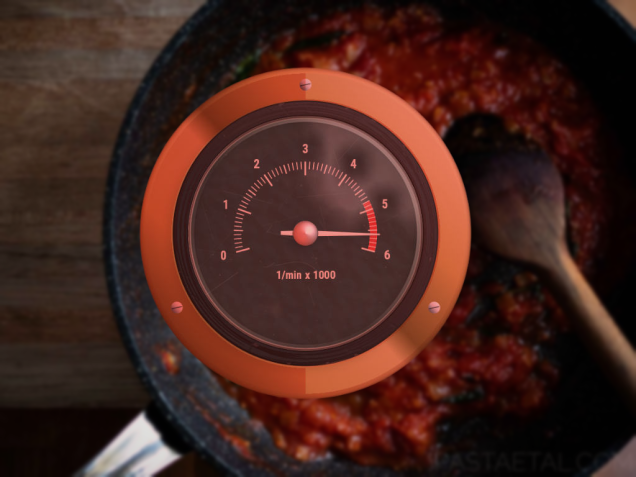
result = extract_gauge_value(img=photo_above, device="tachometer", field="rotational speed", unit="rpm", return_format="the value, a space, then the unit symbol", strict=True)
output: 5600 rpm
